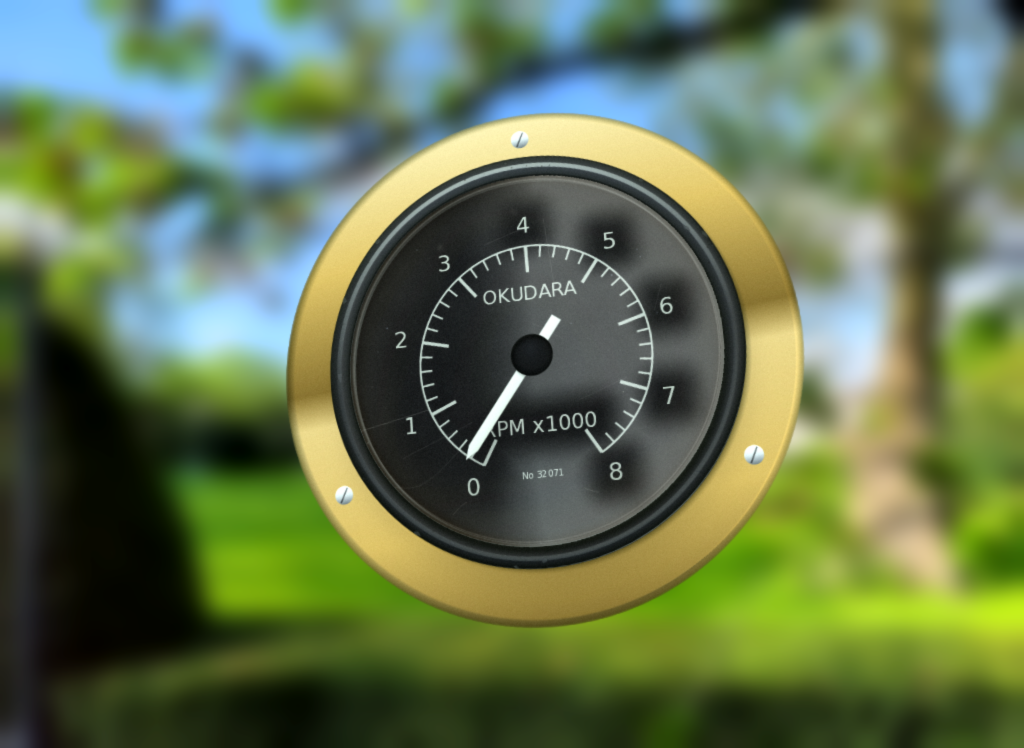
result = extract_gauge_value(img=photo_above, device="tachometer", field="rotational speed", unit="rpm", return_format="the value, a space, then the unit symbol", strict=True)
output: 200 rpm
